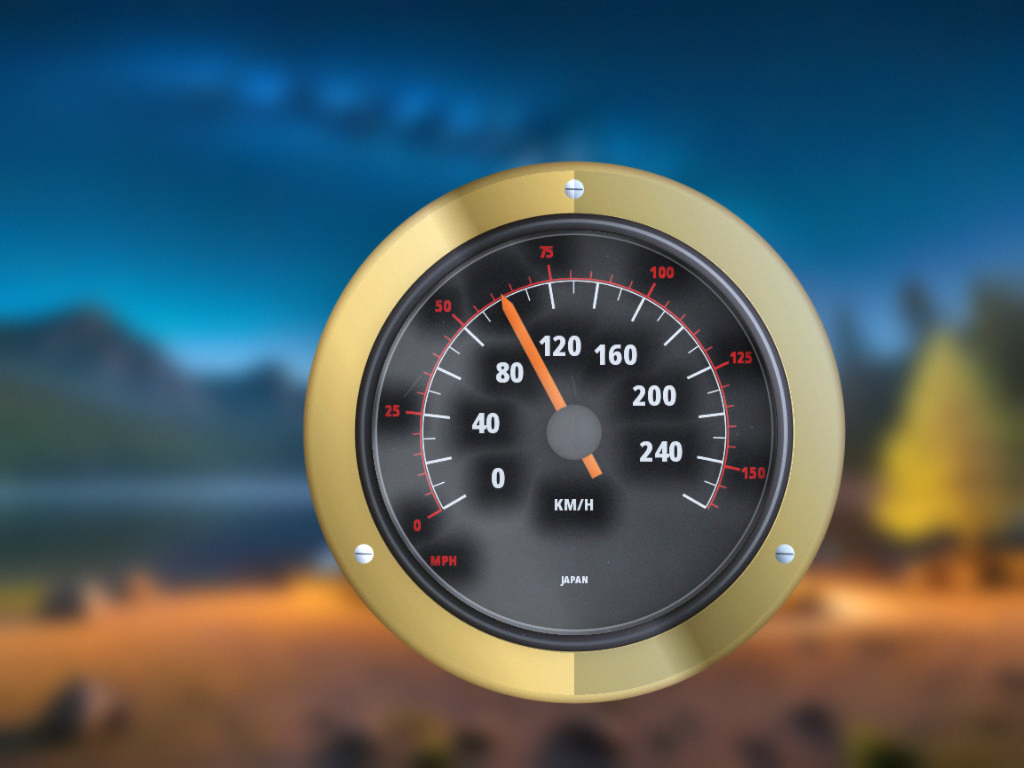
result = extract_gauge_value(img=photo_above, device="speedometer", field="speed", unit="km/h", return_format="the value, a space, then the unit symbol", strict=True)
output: 100 km/h
